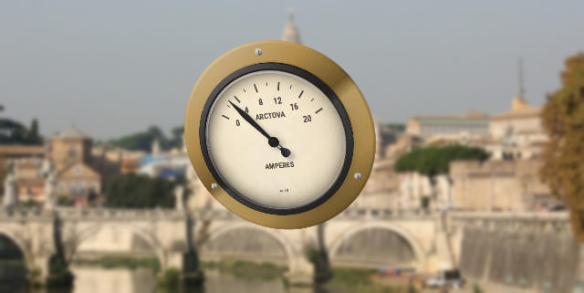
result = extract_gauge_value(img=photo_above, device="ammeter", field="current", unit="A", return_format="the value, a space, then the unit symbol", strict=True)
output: 3 A
